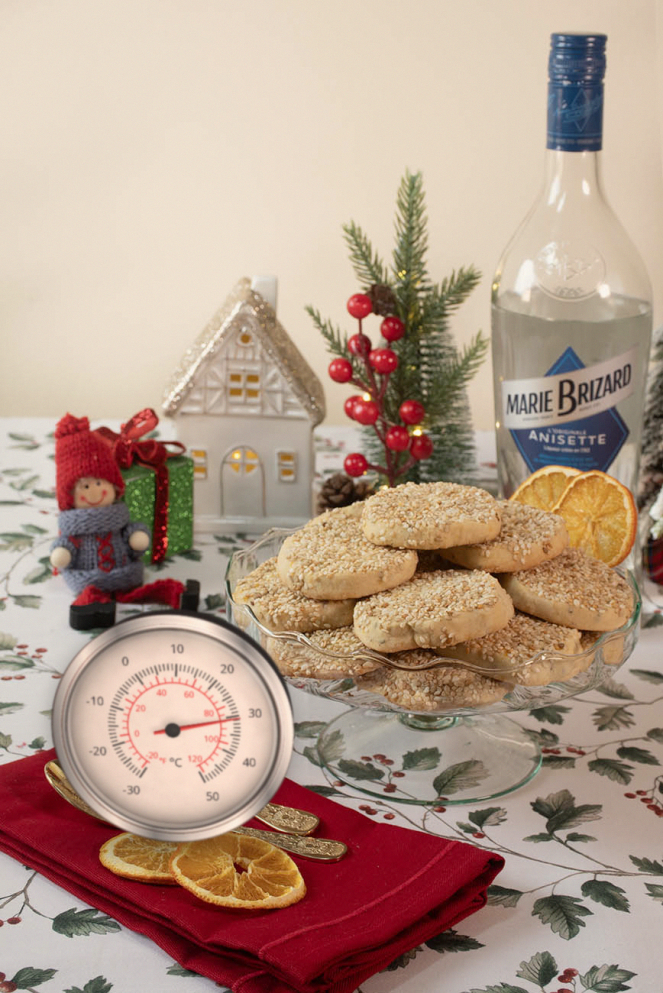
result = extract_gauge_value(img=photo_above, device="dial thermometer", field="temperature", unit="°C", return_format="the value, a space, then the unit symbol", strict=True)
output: 30 °C
